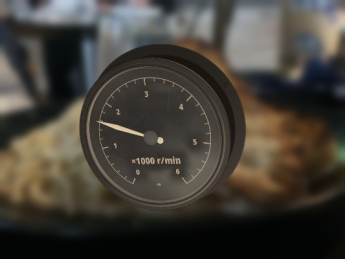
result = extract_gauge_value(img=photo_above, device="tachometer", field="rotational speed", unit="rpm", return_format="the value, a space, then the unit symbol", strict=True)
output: 1600 rpm
